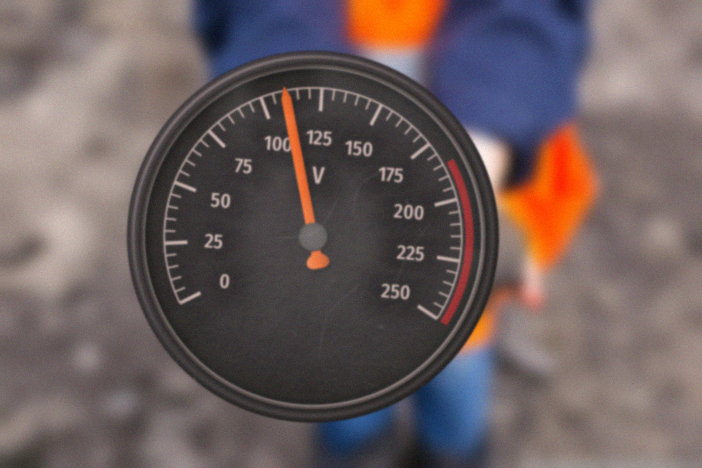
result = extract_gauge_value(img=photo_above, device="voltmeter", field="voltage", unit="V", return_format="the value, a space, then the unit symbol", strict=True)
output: 110 V
